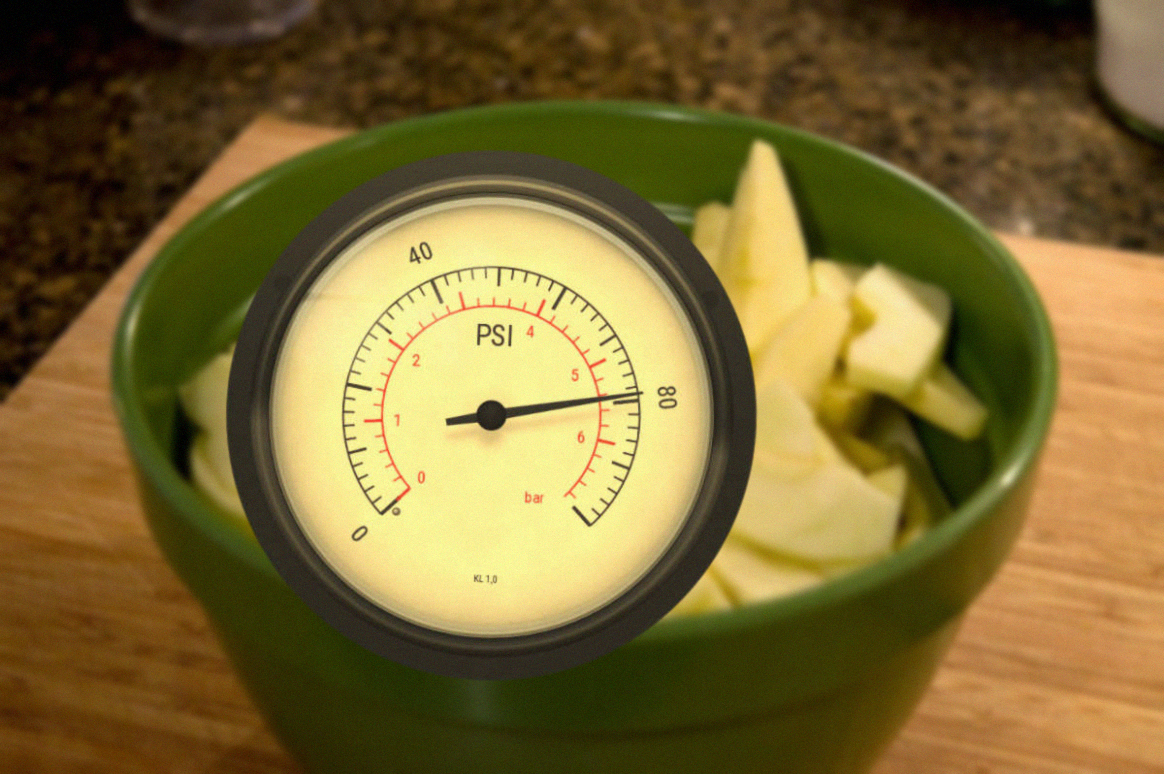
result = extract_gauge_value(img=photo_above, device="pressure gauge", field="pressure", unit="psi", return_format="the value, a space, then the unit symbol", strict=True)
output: 79 psi
